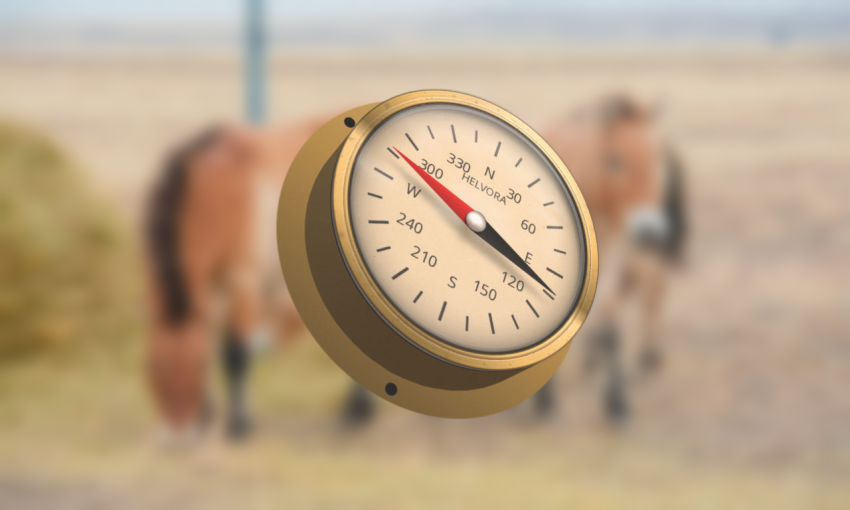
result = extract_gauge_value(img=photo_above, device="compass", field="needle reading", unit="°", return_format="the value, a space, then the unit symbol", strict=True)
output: 285 °
